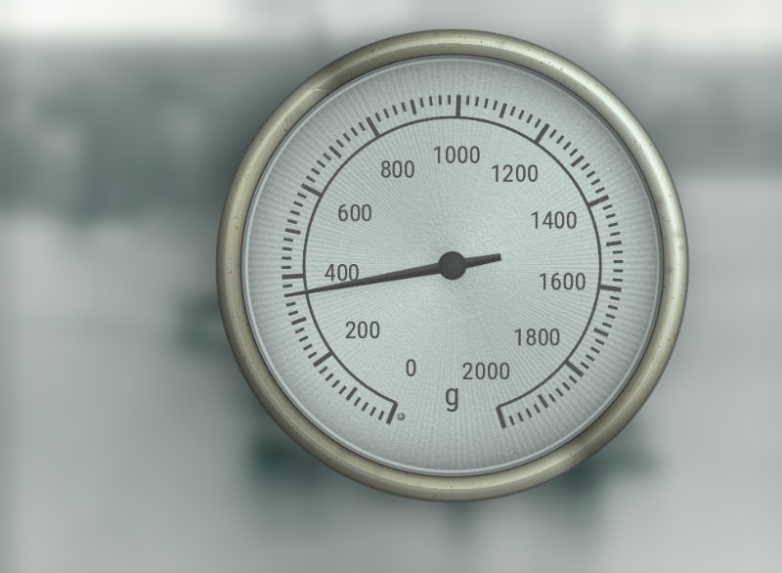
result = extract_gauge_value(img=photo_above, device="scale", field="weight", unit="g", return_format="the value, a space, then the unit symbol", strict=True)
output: 360 g
